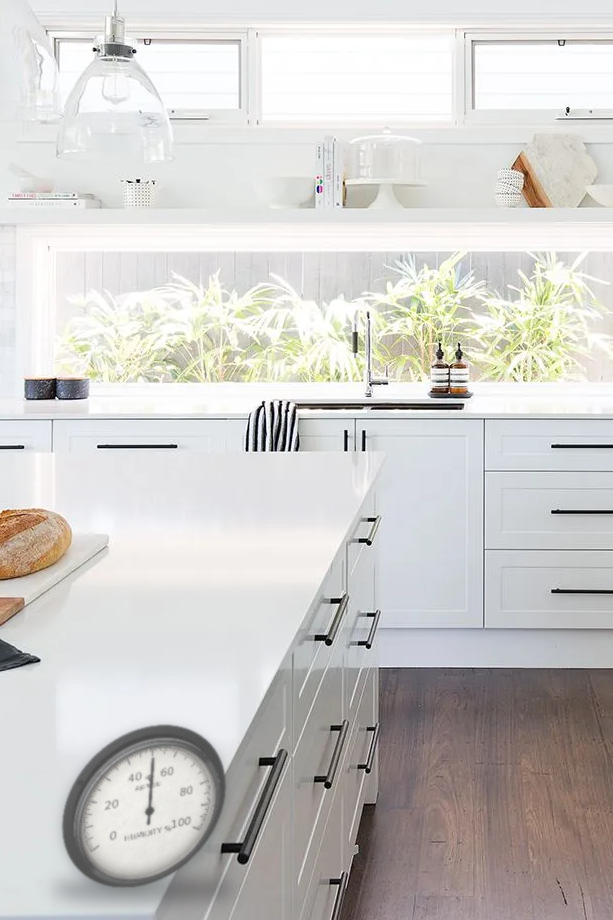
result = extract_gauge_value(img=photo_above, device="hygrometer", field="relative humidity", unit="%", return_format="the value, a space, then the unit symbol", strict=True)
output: 50 %
